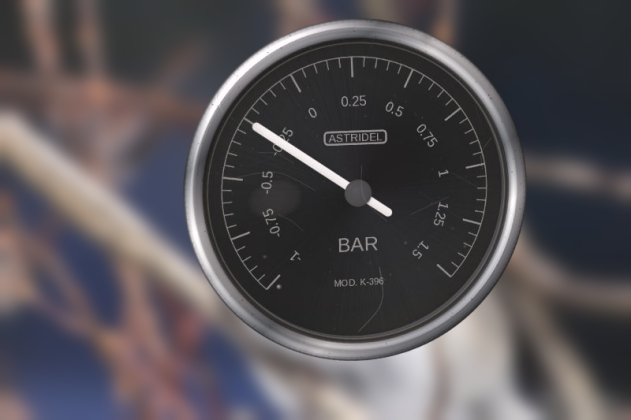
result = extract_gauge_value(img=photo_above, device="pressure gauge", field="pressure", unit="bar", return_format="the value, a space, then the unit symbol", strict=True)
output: -0.25 bar
